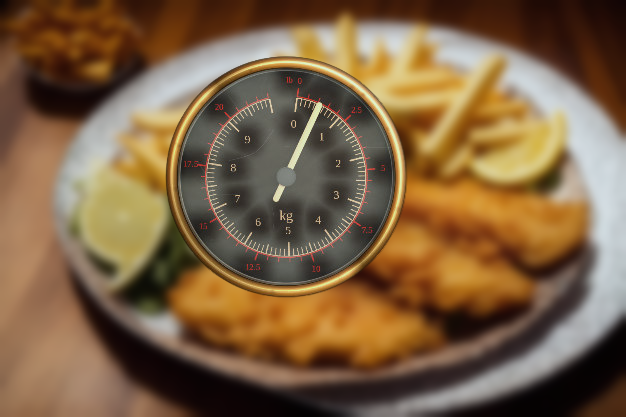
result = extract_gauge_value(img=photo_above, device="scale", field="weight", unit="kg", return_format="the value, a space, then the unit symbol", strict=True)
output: 0.5 kg
